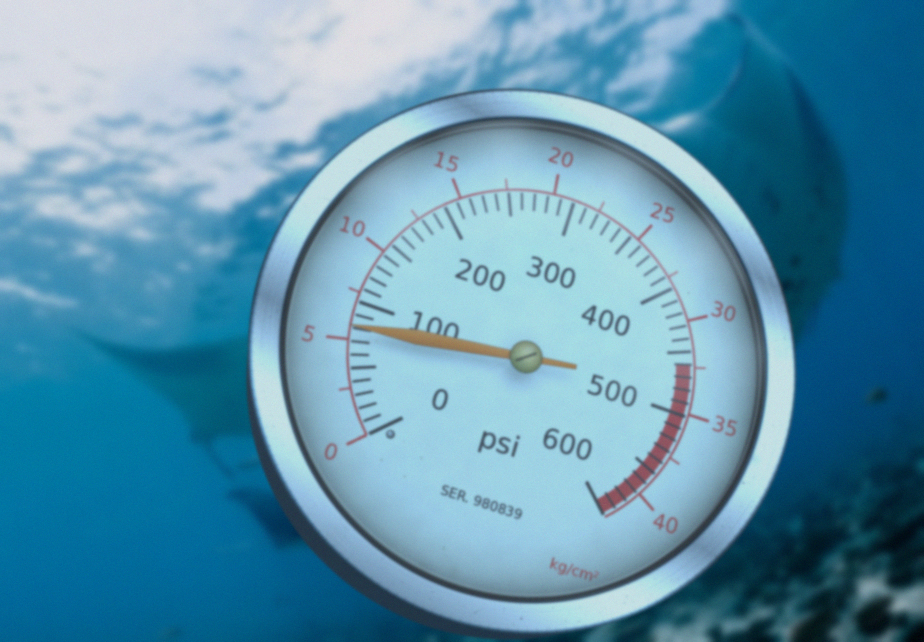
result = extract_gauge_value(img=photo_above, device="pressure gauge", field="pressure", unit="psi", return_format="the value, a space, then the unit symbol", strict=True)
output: 80 psi
